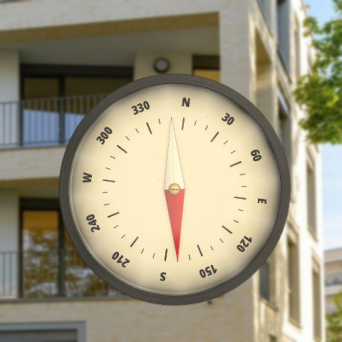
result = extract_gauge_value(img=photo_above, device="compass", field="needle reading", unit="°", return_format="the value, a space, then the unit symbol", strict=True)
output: 170 °
